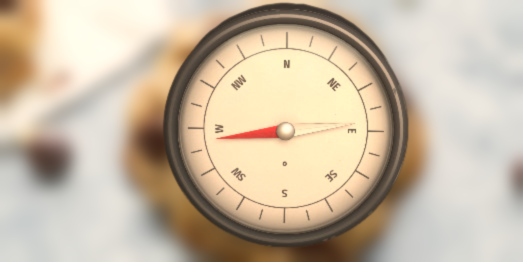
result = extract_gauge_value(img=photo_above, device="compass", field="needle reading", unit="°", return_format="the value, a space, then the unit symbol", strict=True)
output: 262.5 °
